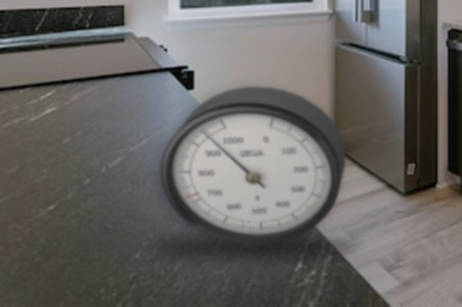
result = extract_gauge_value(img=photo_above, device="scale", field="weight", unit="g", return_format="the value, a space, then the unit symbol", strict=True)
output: 950 g
